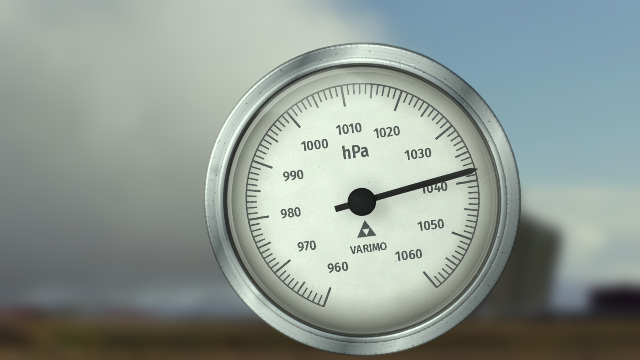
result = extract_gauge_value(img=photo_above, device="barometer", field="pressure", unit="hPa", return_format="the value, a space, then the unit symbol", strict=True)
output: 1038 hPa
